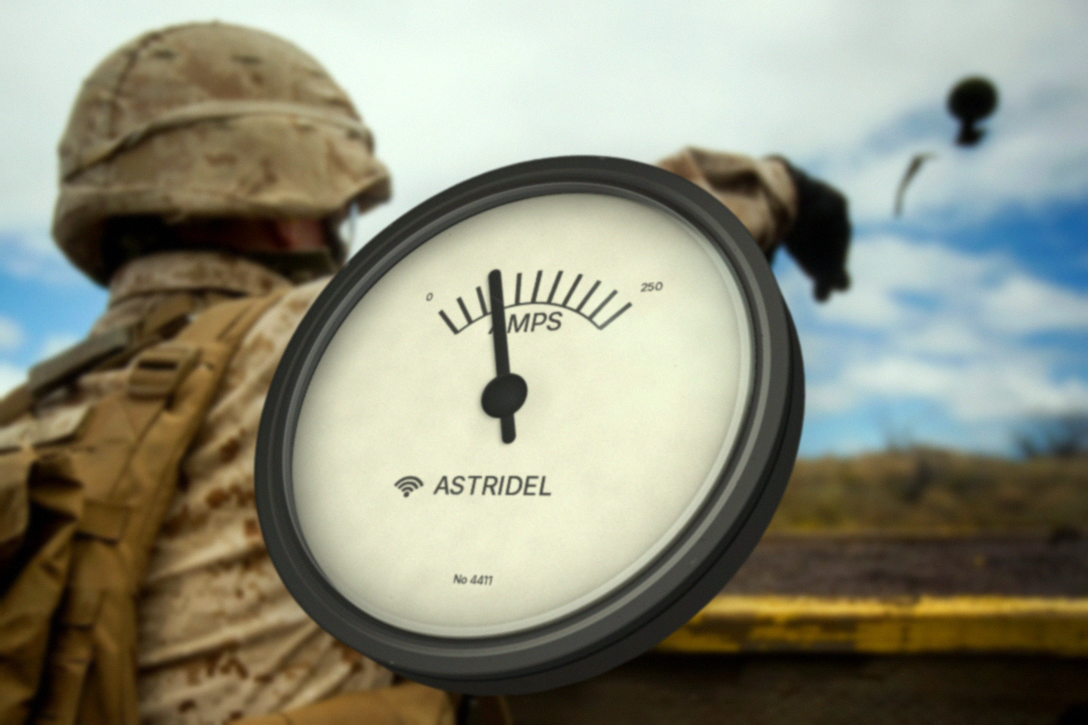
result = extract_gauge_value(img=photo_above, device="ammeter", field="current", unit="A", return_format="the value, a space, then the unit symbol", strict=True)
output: 75 A
